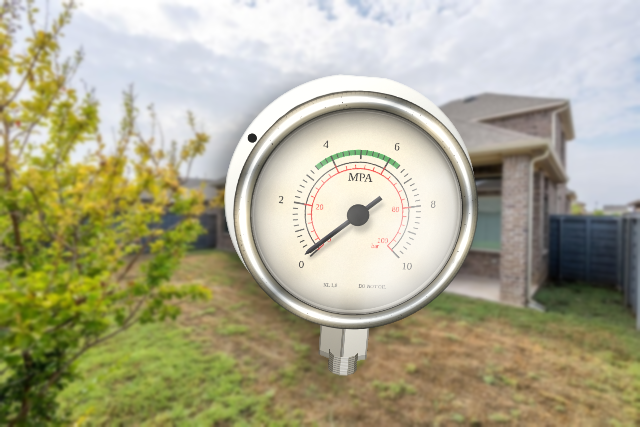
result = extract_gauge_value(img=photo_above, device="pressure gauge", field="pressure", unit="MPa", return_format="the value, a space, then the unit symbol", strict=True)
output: 0.2 MPa
